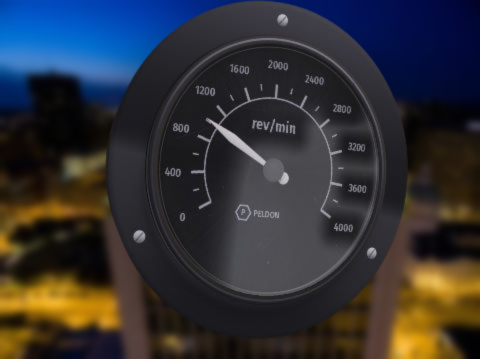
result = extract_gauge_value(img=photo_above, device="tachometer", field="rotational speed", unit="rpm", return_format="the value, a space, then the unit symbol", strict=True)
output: 1000 rpm
